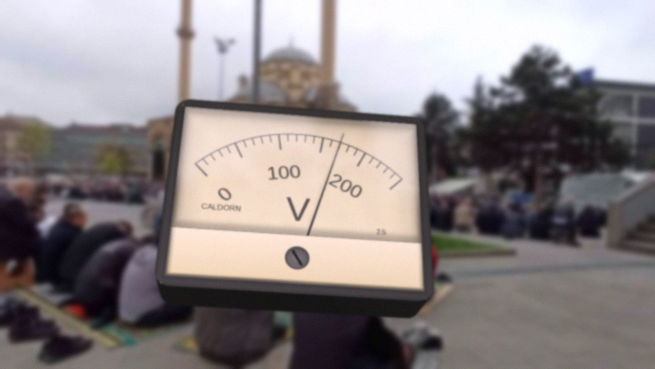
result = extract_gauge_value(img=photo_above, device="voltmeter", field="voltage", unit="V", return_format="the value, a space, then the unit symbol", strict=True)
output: 170 V
